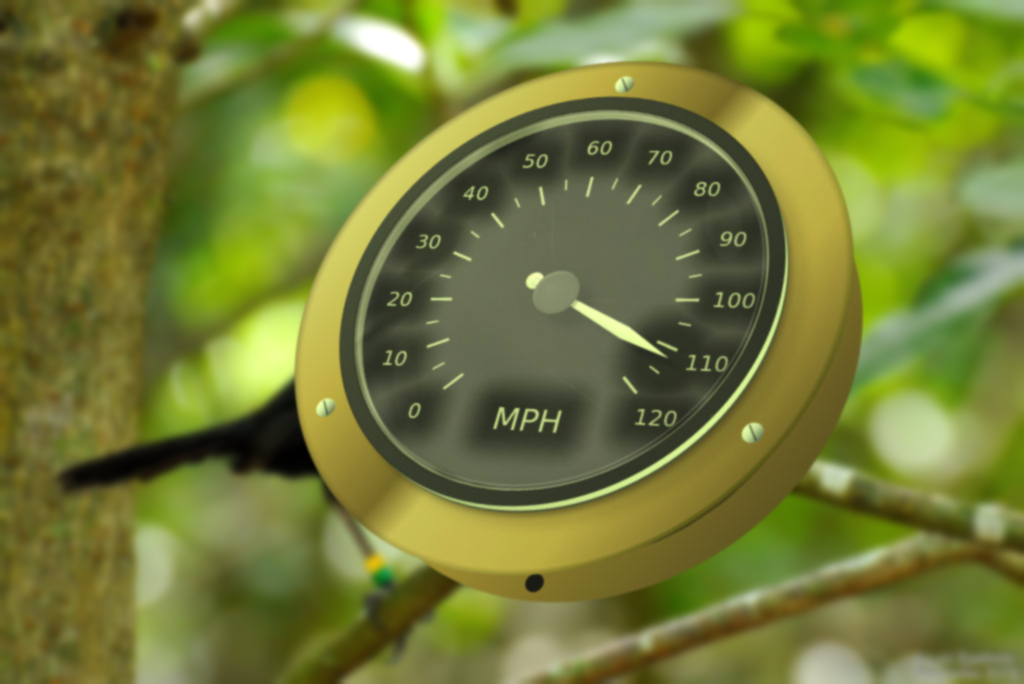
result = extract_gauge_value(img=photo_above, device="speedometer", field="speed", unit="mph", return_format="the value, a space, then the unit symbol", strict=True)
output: 112.5 mph
